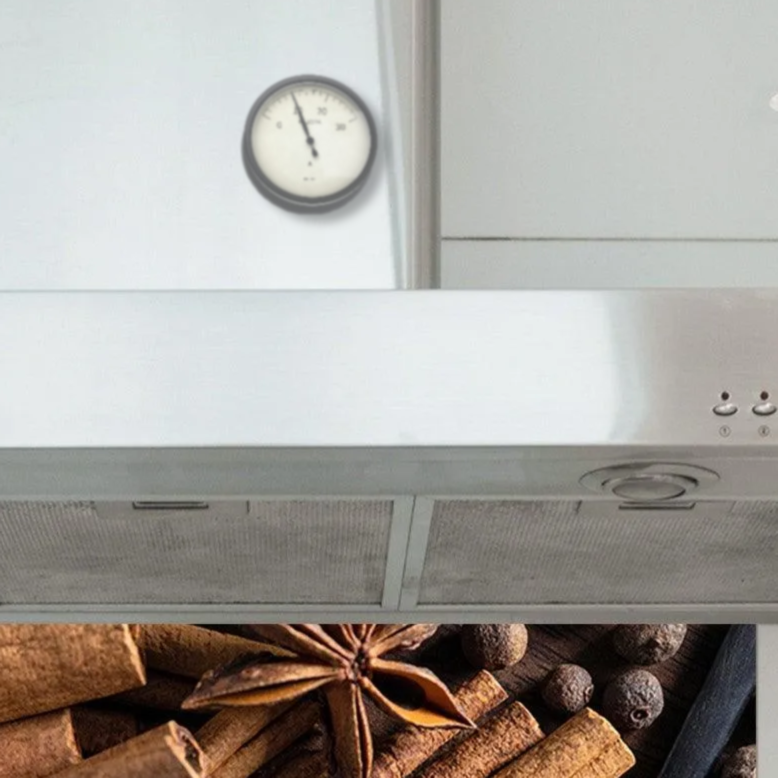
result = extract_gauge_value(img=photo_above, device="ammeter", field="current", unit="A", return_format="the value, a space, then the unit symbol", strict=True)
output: 10 A
